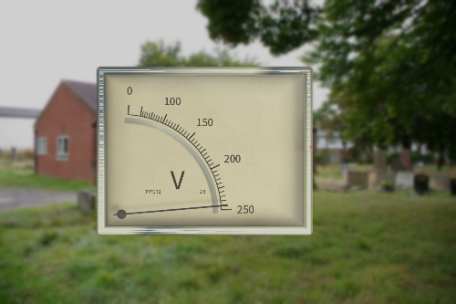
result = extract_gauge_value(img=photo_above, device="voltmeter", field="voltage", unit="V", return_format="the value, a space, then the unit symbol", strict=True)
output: 245 V
